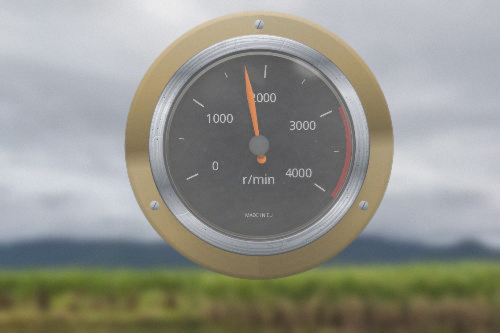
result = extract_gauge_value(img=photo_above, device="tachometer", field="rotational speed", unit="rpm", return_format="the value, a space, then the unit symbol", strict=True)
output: 1750 rpm
